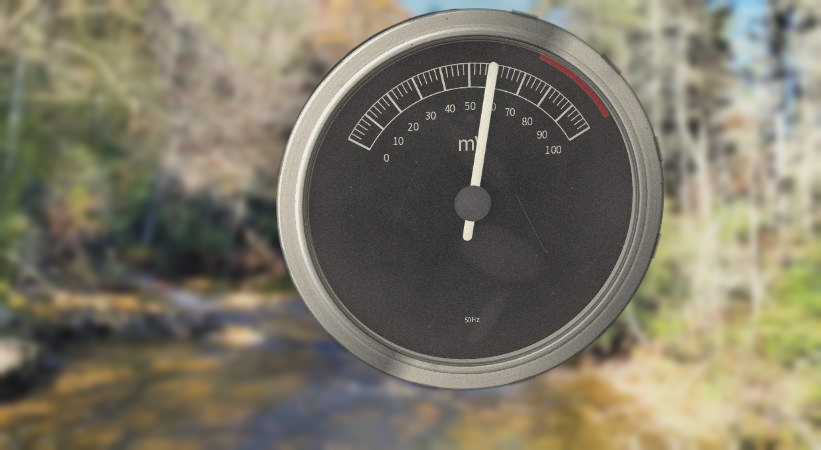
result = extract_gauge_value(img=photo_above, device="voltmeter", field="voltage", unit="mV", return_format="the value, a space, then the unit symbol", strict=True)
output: 58 mV
